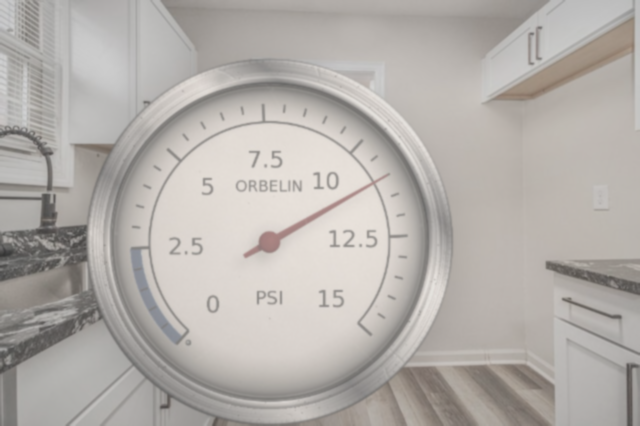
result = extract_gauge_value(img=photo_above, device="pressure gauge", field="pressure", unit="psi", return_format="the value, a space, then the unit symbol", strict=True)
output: 11 psi
